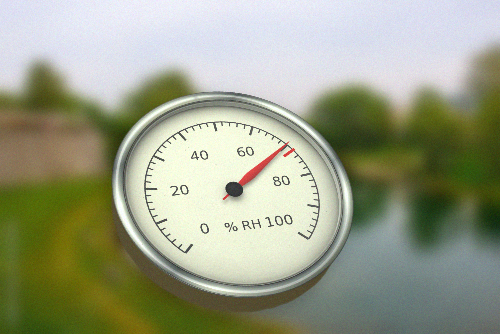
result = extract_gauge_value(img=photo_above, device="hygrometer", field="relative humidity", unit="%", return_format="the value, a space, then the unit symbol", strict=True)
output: 70 %
